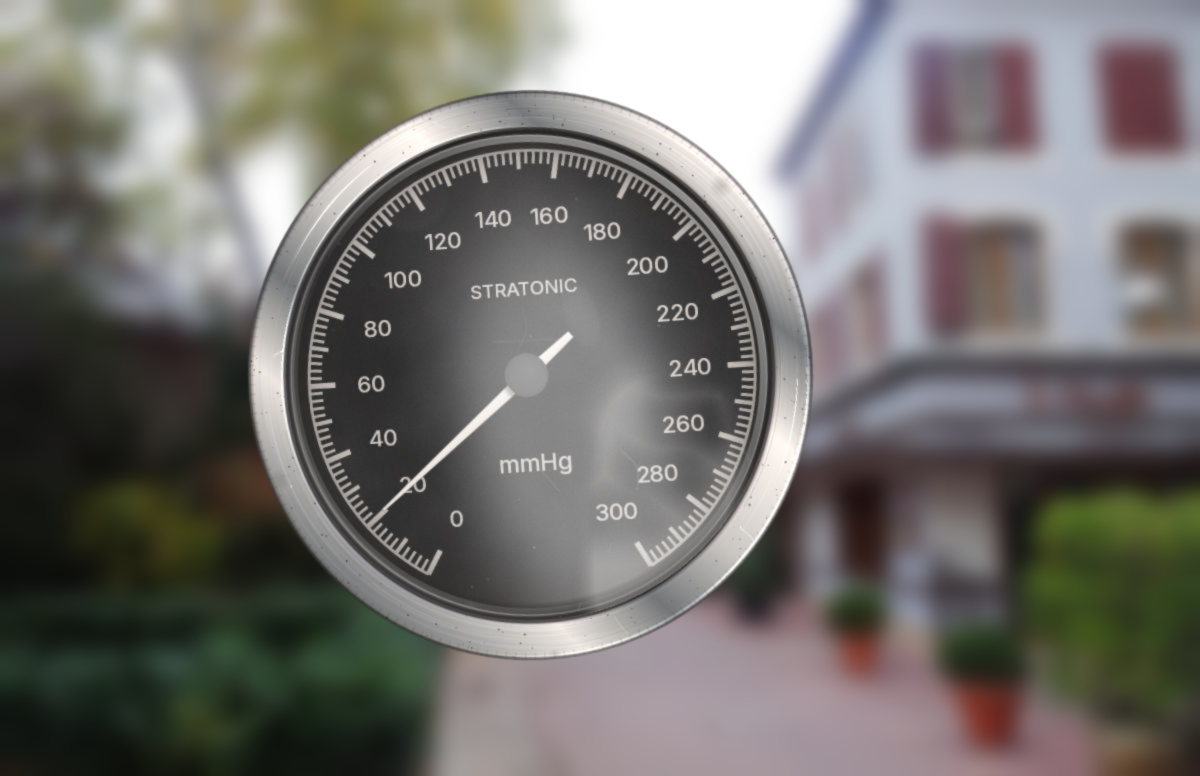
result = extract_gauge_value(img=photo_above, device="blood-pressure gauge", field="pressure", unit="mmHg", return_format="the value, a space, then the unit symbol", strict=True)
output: 20 mmHg
